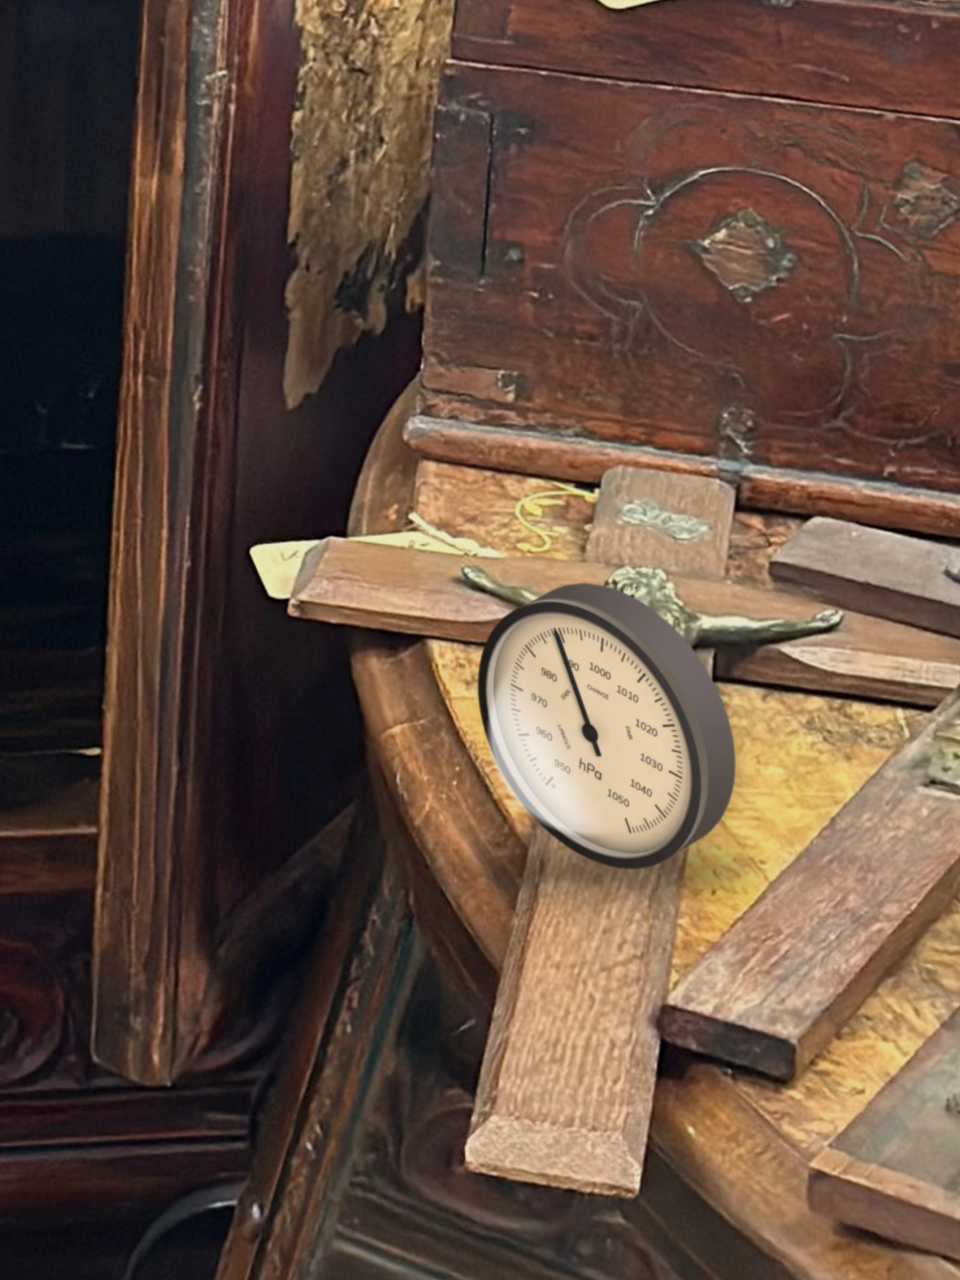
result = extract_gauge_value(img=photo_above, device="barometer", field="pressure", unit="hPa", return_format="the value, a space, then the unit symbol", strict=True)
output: 990 hPa
